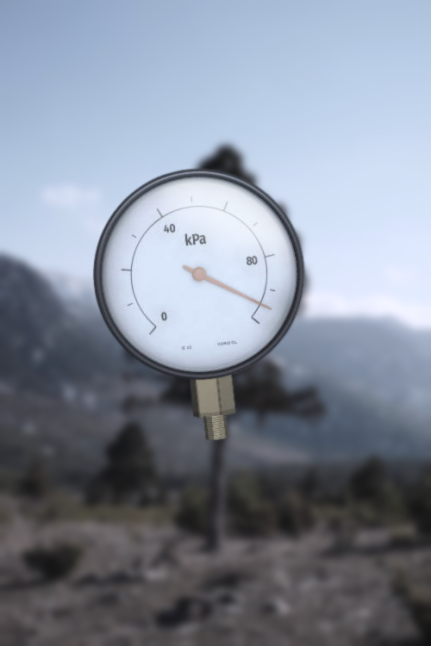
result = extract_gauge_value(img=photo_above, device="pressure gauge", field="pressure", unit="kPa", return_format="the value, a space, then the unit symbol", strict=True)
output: 95 kPa
